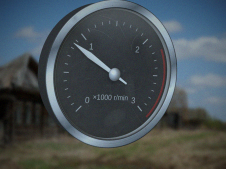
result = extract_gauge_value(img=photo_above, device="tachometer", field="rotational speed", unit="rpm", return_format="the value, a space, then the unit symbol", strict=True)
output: 850 rpm
